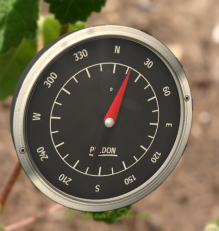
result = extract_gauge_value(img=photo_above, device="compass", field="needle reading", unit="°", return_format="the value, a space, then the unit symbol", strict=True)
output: 15 °
